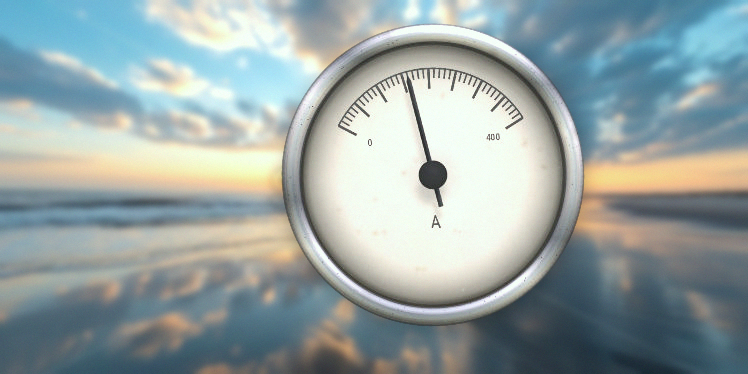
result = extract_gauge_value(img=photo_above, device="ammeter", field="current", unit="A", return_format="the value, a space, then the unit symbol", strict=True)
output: 160 A
